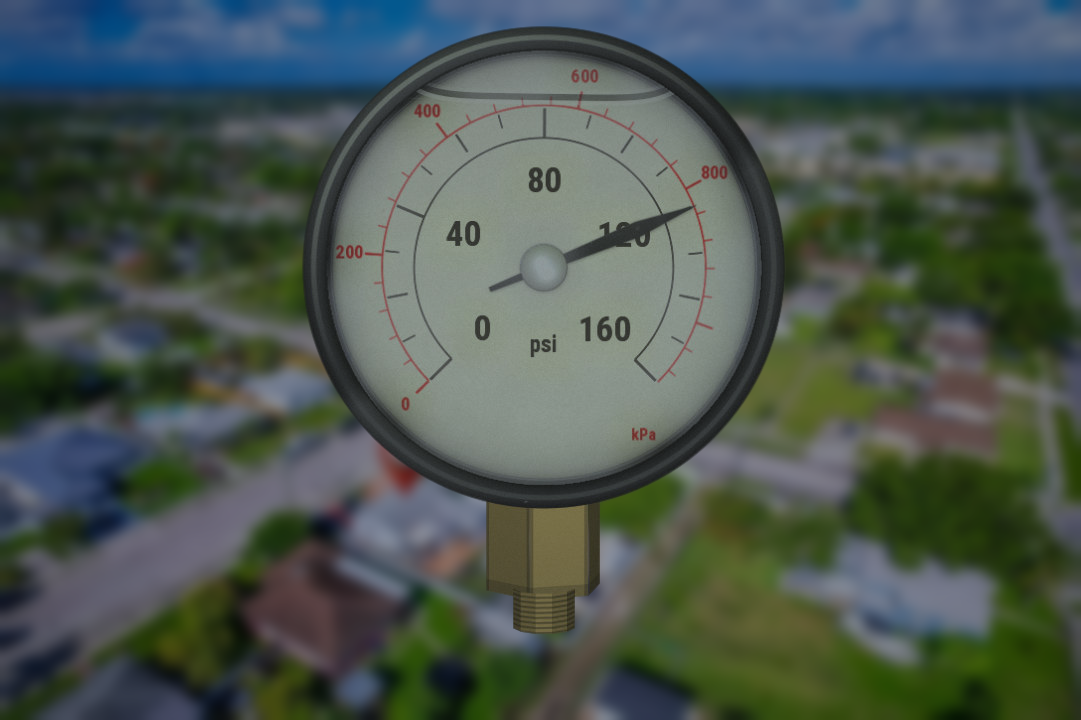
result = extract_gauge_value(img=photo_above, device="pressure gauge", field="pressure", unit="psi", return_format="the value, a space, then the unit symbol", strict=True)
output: 120 psi
